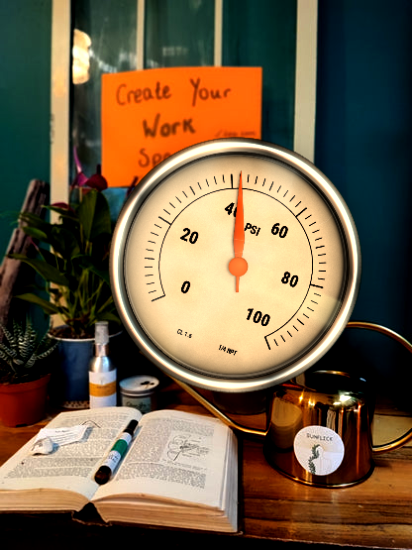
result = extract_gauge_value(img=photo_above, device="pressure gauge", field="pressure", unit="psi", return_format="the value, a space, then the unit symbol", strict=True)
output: 42 psi
